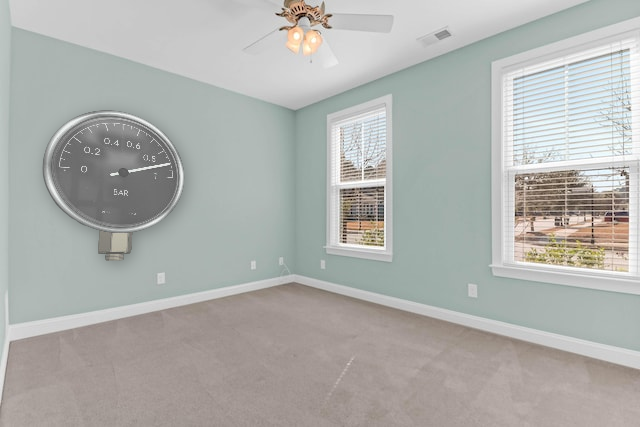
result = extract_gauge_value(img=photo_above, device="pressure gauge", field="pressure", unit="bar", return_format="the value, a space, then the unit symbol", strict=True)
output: 0.9 bar
